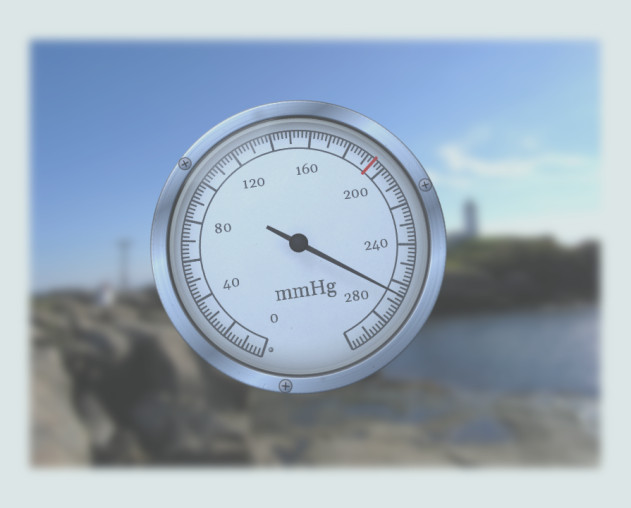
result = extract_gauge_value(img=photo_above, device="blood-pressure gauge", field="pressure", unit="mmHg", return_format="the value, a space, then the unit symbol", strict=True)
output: 266 mmHg
